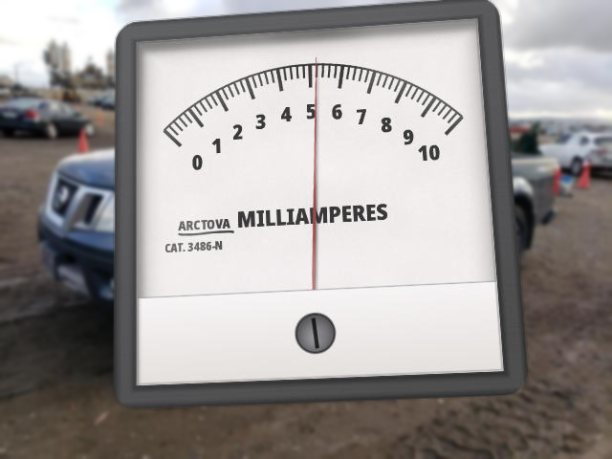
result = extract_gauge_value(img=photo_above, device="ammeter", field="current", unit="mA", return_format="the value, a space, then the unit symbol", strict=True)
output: 5.2 mA
